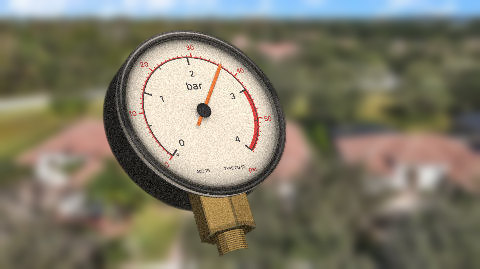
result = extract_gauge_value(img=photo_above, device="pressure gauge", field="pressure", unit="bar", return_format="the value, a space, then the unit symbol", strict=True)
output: 2.5 bar
